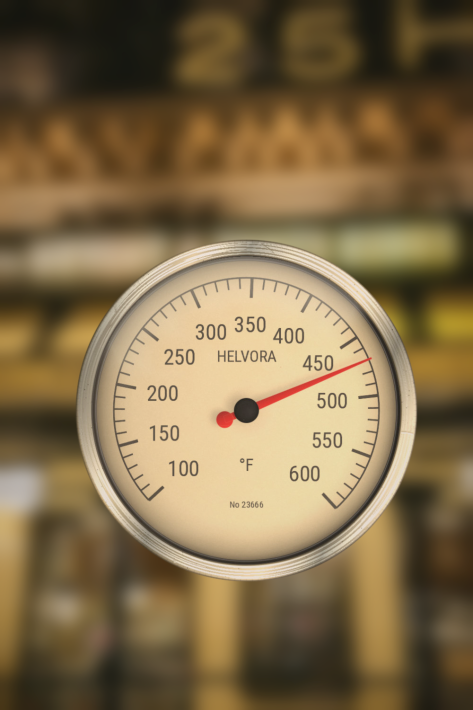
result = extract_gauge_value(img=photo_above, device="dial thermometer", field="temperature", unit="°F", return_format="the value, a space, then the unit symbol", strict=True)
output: 470 °F
